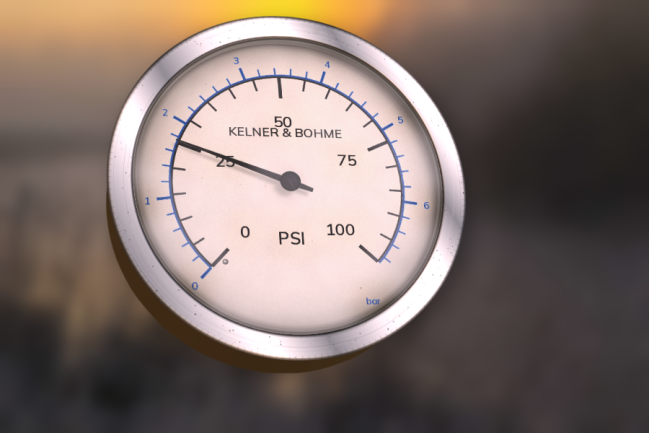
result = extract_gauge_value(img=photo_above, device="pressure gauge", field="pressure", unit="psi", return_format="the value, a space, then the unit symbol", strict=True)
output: 25 psi
